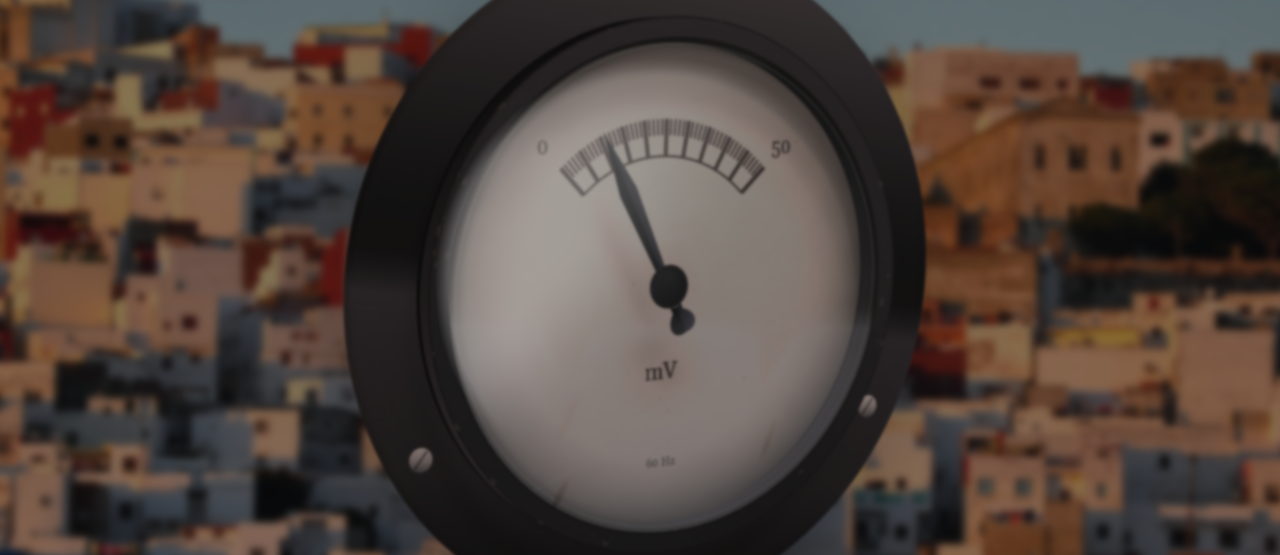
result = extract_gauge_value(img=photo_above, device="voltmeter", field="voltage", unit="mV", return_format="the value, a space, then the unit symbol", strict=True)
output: 10 mV
